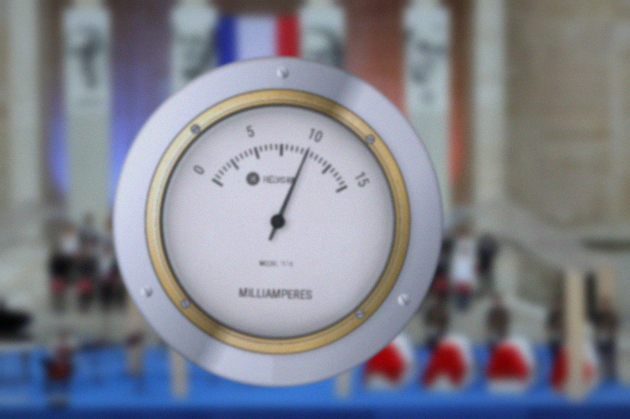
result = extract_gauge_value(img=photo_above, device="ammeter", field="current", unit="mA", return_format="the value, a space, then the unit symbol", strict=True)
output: 10 mA
